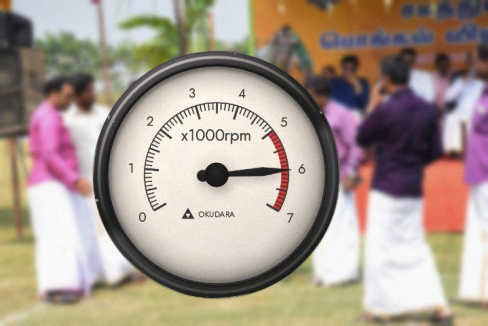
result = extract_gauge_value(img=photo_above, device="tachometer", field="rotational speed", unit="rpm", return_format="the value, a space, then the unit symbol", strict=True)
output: 6000 rpm
